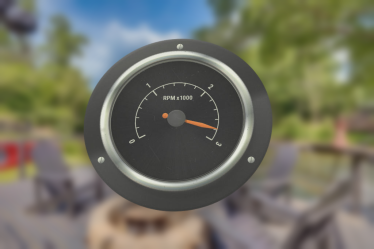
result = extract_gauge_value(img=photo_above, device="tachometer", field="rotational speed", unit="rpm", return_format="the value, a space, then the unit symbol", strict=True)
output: 2800 rpm
